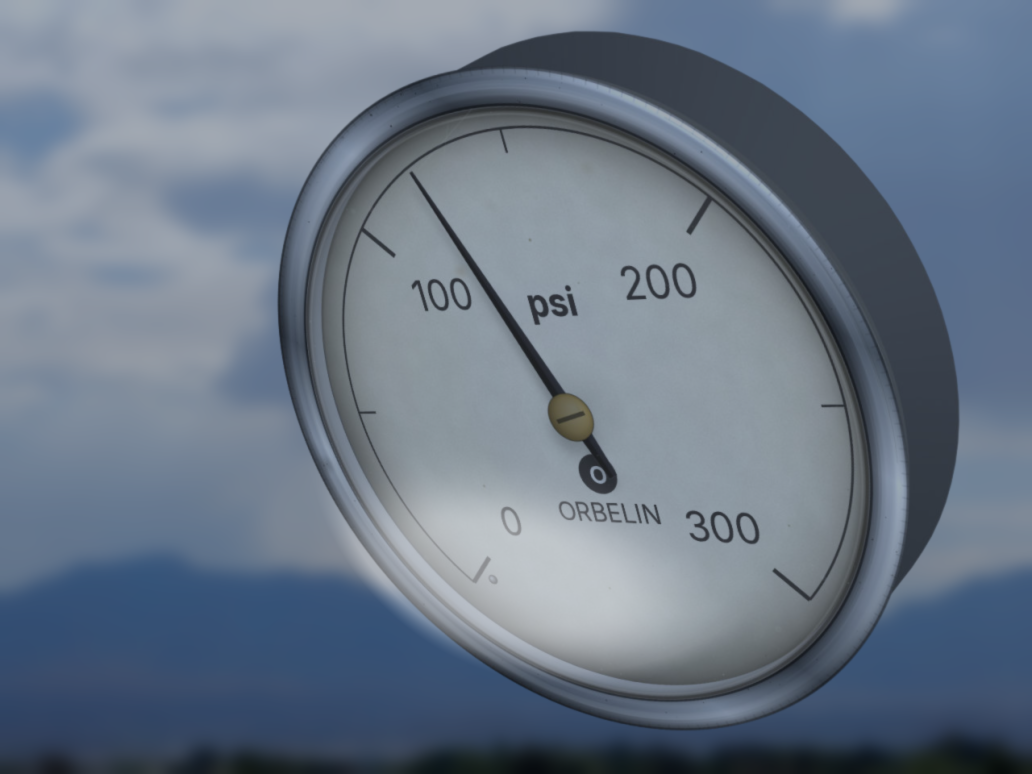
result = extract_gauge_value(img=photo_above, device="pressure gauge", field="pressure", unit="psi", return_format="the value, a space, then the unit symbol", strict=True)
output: 125 psi
